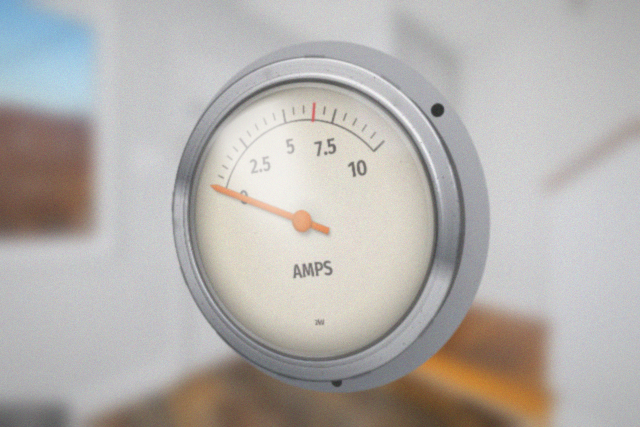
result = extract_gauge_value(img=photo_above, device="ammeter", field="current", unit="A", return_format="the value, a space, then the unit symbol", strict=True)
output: 0 A
